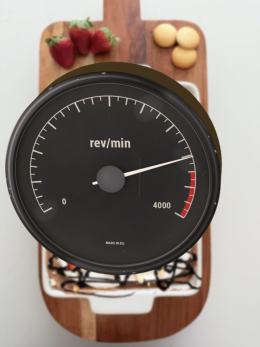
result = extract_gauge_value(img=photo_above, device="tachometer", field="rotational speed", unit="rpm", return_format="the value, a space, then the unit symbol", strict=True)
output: 3200 rpm
